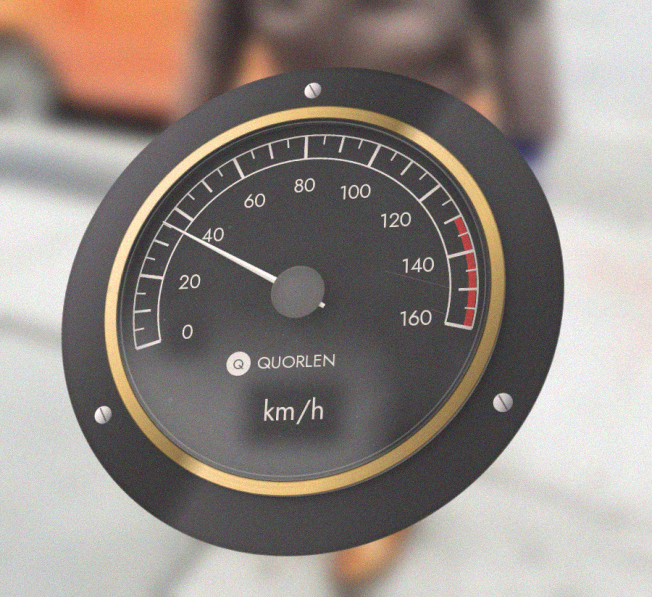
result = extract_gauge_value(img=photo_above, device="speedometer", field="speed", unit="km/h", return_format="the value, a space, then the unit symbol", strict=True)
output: 35 km/h
